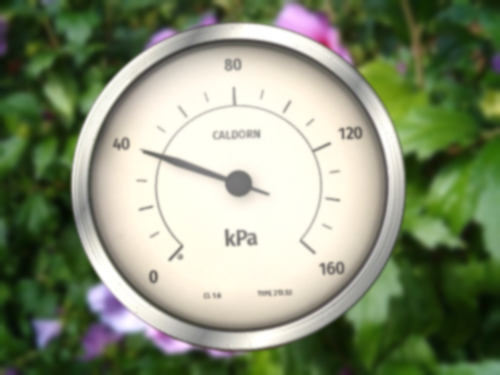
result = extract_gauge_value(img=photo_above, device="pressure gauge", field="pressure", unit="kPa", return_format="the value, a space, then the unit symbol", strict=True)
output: 40 kPa
